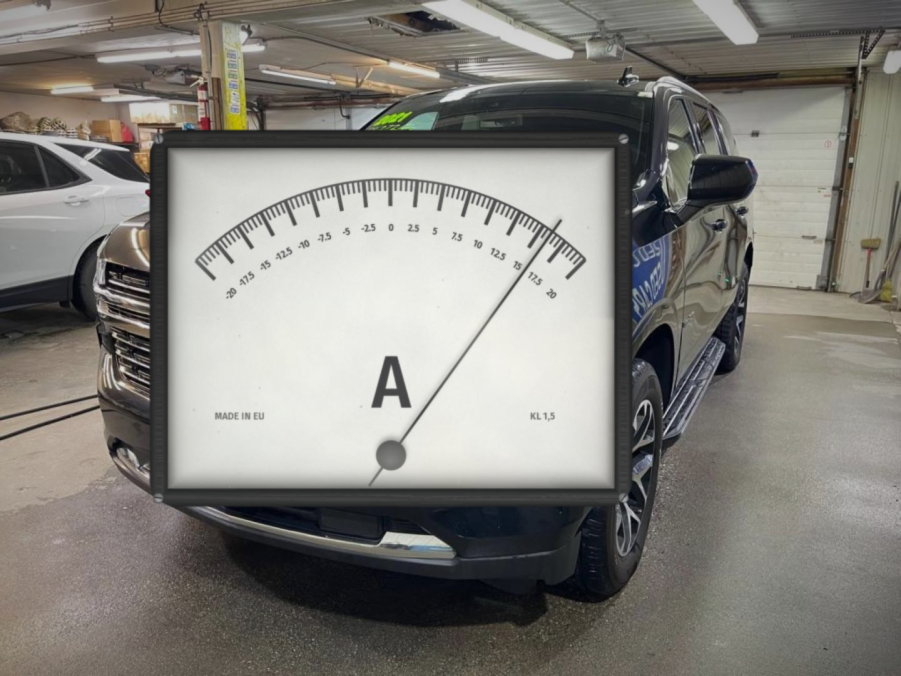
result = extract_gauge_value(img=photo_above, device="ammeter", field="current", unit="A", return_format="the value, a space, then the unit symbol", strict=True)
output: 16 A
